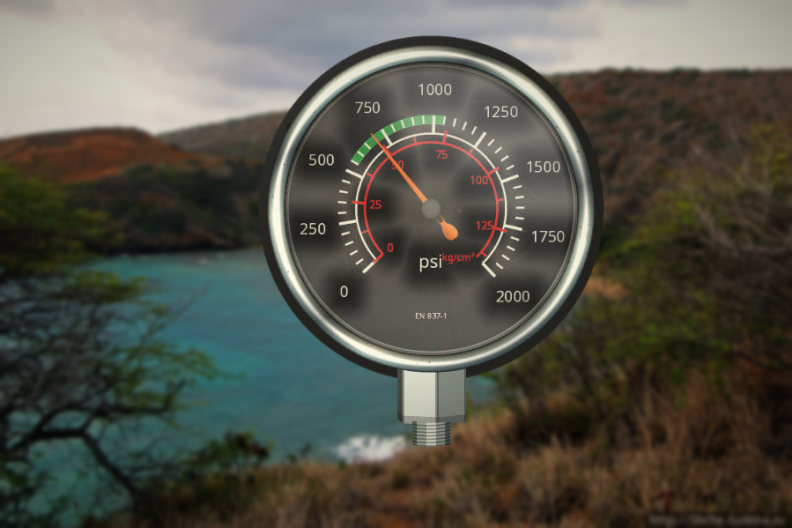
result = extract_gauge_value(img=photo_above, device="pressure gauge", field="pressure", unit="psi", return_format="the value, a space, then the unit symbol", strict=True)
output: 700 psi
